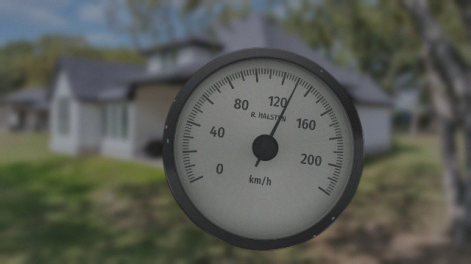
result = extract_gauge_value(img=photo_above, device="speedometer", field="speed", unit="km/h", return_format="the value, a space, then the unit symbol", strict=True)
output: 130 km/h
